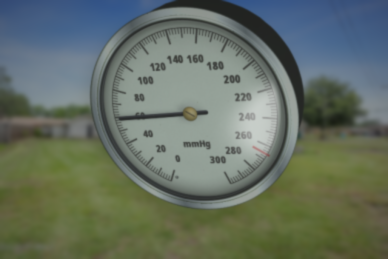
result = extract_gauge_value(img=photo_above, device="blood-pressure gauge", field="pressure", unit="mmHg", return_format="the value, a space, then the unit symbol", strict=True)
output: 60 mmHg
